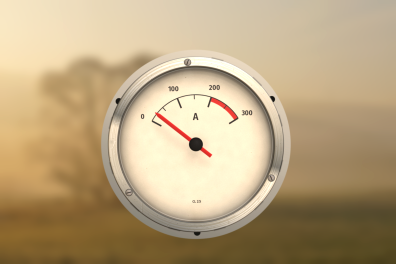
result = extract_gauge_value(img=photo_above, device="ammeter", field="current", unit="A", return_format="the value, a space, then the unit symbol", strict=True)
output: 25 A
